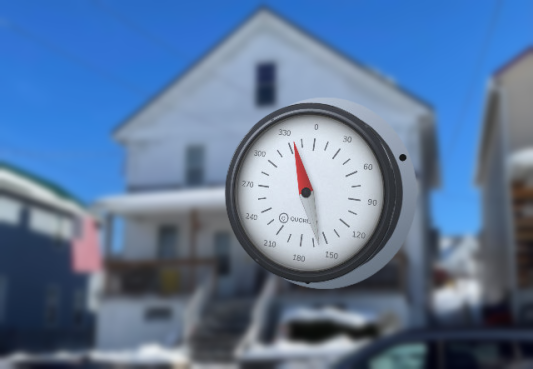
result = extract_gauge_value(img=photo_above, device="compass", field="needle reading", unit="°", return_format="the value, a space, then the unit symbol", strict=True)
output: 337.5 °
